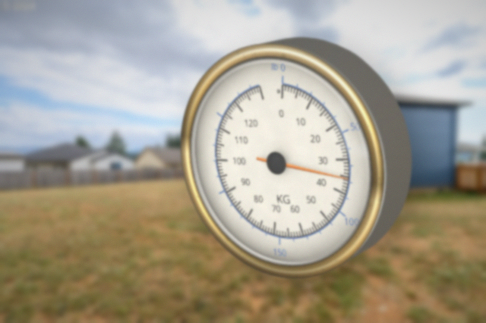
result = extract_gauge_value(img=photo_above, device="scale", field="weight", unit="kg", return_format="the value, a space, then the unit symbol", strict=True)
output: 35 kg
